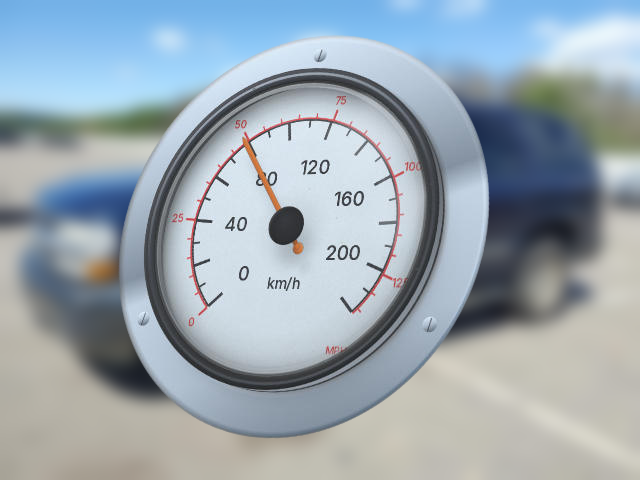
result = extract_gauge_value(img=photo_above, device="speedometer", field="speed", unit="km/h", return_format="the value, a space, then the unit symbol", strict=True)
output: 80 km/h
